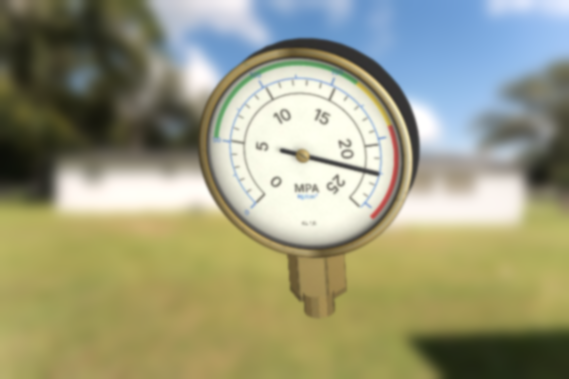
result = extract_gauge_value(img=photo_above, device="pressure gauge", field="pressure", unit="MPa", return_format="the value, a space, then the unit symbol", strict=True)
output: 22 MPa
